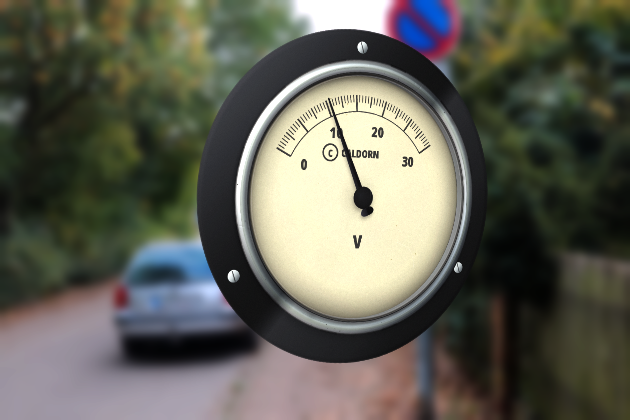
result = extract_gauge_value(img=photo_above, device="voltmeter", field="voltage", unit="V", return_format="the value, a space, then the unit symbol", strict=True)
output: 10 V
